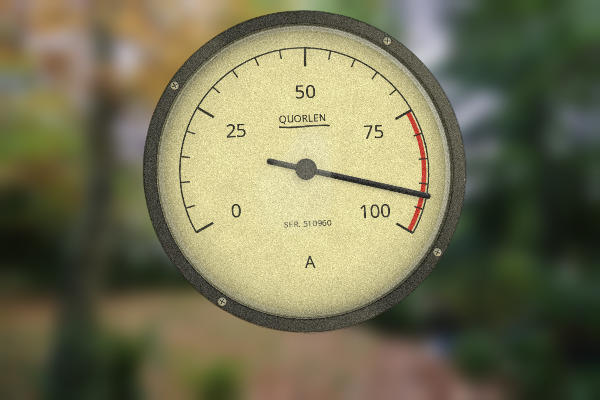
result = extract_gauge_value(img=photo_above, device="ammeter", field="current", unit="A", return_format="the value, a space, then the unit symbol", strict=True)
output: 92.5 A
